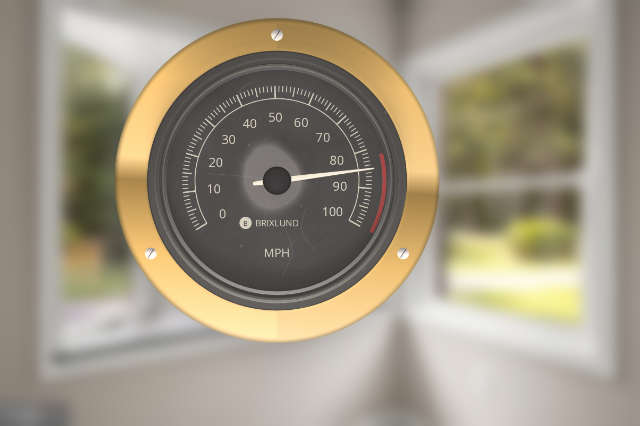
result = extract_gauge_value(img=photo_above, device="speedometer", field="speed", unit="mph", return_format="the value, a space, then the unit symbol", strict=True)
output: 85 mph
